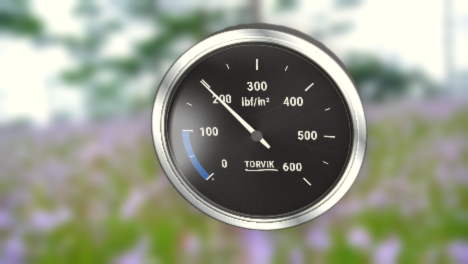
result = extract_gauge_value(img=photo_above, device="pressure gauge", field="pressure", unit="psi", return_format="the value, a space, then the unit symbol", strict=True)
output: 200 psi
